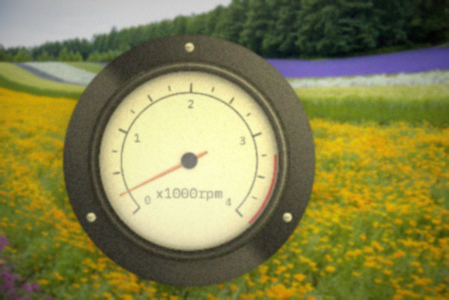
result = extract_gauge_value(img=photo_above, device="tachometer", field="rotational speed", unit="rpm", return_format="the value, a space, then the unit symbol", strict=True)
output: 250 rpm
